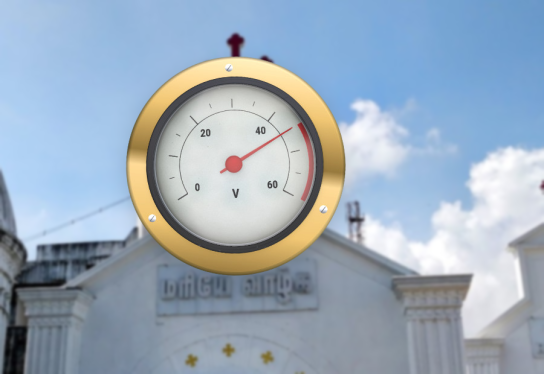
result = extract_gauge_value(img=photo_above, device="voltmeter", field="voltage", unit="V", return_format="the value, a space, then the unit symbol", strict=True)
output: 45 V
